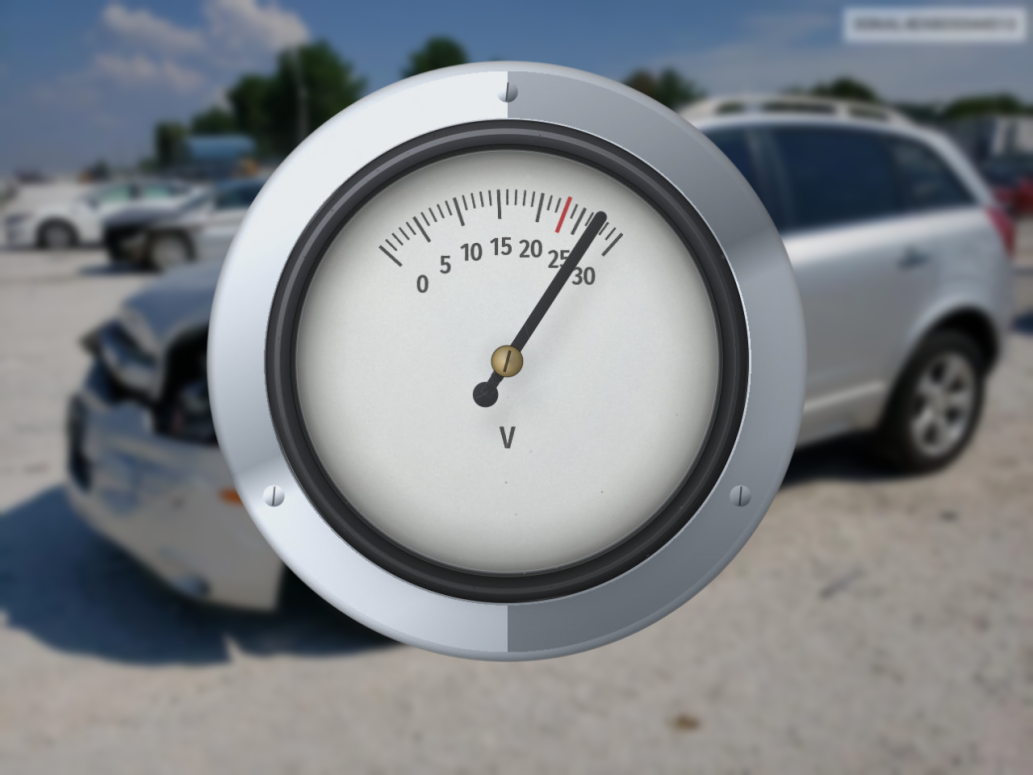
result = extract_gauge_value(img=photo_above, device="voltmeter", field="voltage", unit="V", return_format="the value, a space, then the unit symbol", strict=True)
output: 27 V
